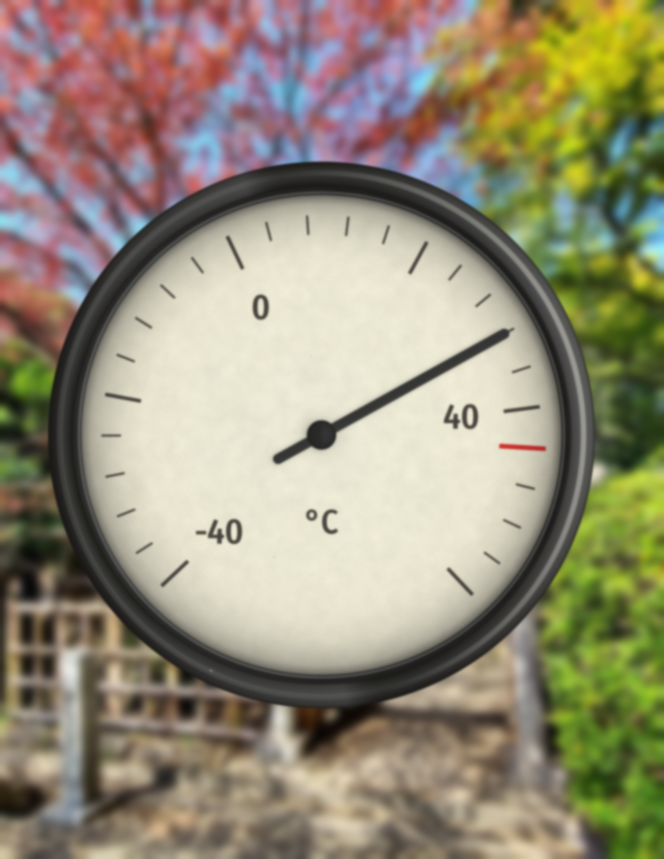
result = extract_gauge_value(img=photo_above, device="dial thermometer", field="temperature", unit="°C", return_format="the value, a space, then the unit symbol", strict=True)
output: 32 °C
